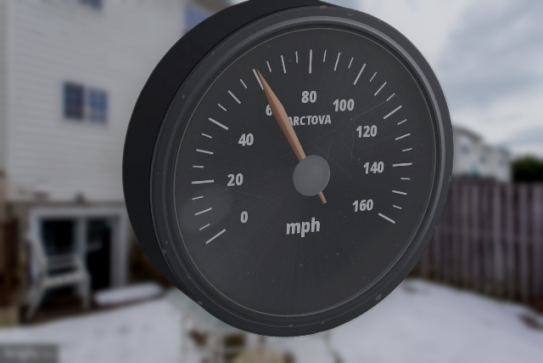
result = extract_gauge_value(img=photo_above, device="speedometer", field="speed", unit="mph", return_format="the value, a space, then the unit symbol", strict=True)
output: 60 mph
